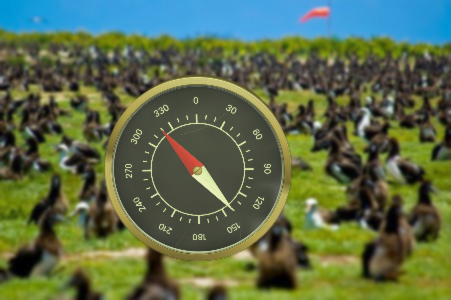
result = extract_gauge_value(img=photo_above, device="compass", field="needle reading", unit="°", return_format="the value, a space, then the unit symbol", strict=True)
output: 320 °
